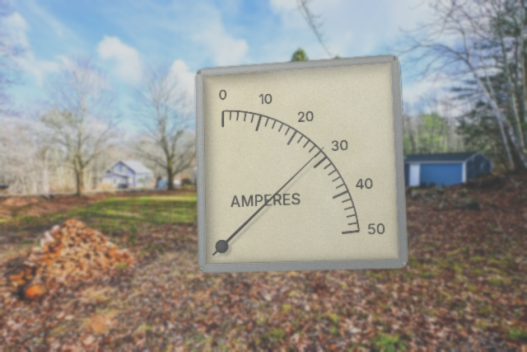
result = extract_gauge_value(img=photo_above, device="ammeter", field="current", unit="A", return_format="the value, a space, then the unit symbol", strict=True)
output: 28 A
